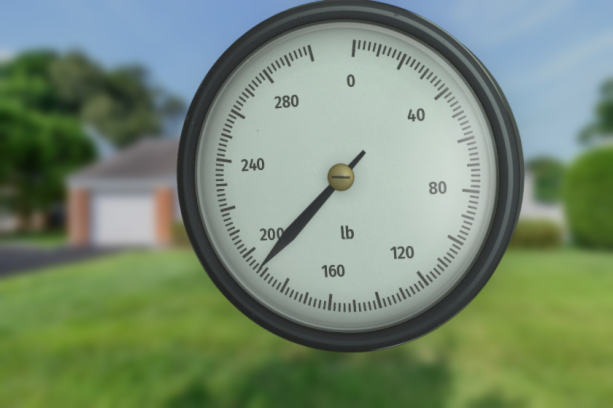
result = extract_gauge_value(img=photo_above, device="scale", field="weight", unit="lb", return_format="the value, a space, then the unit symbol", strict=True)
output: 192 lb
